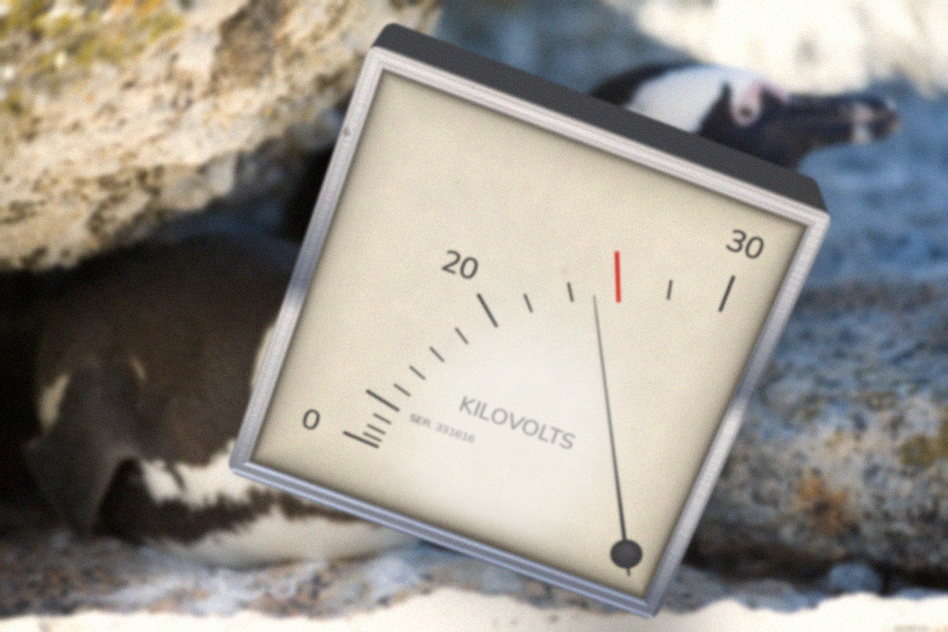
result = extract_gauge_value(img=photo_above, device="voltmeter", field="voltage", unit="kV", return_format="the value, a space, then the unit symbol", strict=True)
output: 25 kV
